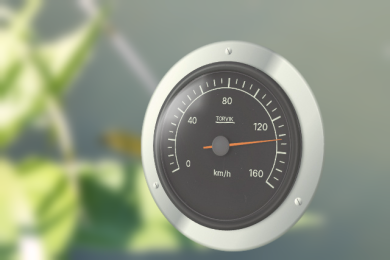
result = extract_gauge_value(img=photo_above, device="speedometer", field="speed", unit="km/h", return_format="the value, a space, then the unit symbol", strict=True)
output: 132.5 km/h
